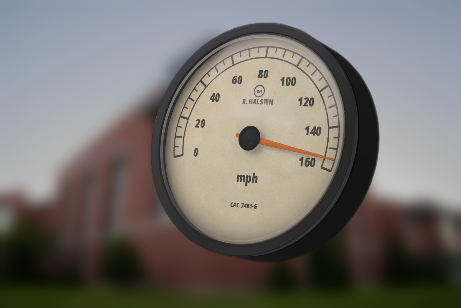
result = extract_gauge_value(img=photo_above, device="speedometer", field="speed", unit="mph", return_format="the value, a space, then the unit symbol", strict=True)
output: 155 mph
